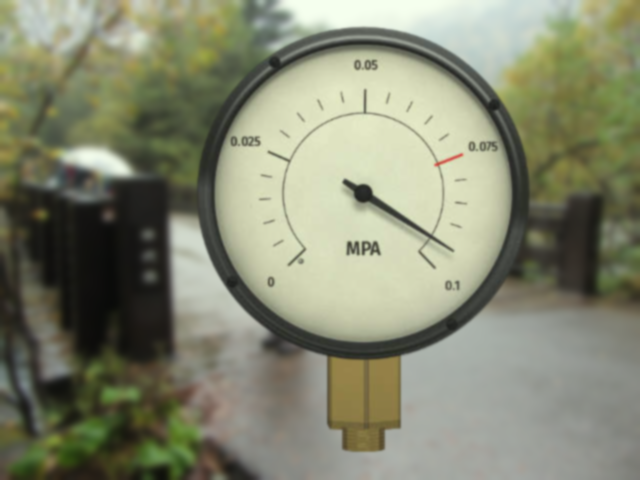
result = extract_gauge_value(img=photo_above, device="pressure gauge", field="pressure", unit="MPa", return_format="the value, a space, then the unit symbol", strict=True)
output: 0.095 MPa
